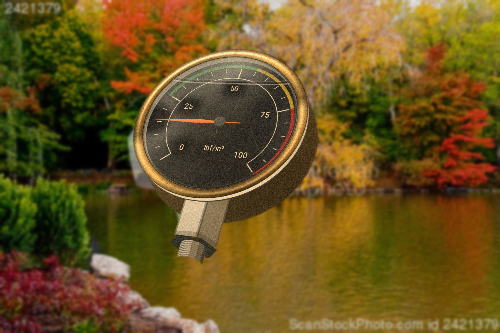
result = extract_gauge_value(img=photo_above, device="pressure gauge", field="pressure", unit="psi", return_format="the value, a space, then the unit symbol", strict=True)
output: 15 psi
